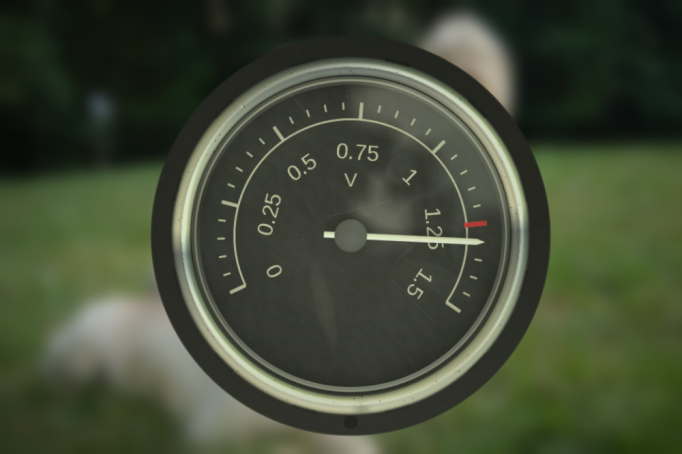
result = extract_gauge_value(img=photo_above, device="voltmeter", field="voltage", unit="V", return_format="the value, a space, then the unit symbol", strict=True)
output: 1.3 V
